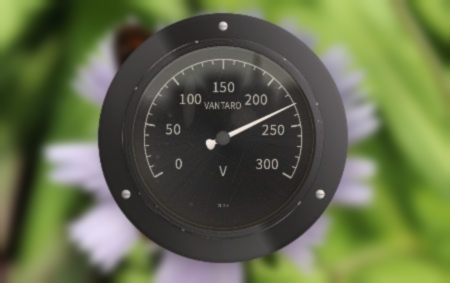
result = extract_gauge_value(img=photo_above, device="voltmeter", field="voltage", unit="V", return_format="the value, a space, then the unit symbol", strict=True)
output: 230 V
